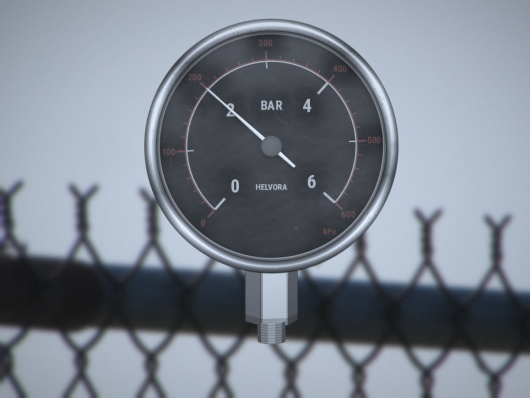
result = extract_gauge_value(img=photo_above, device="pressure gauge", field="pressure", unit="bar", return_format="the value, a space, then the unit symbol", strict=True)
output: 2 bar
